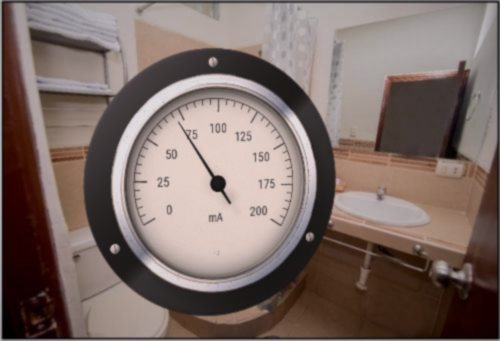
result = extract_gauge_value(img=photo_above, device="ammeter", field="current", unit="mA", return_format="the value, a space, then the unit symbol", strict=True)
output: 70 mA
